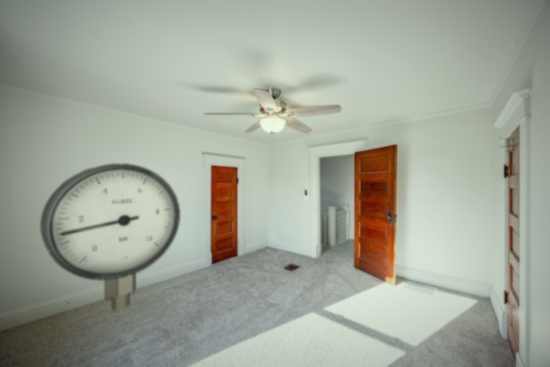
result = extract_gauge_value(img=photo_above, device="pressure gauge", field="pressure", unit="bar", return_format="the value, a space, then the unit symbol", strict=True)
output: 1.4 bar
